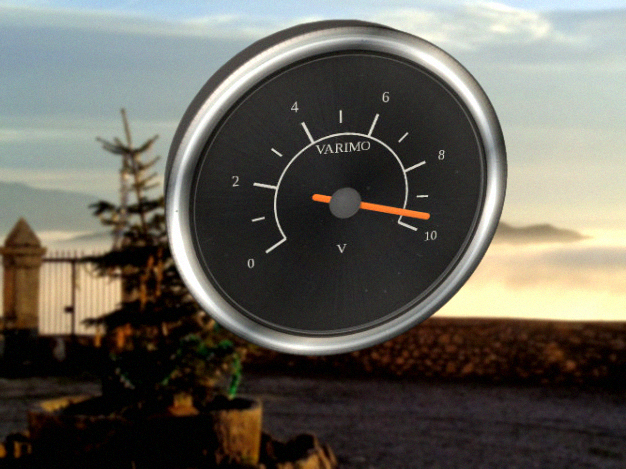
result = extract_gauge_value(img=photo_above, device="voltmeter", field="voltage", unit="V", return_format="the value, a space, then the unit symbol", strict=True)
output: 9.5 V
